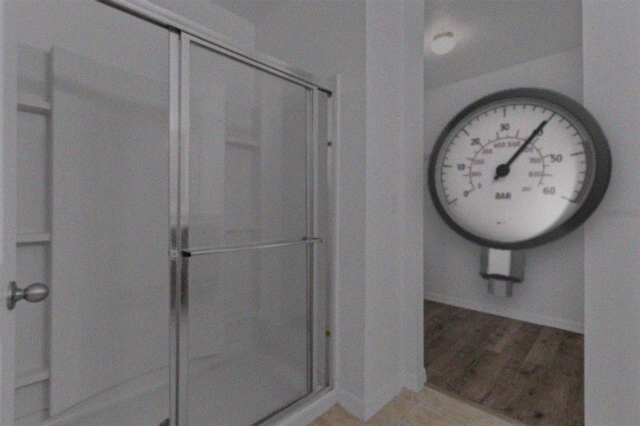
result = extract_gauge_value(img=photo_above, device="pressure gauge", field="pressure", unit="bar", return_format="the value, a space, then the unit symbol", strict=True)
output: 40 bar
